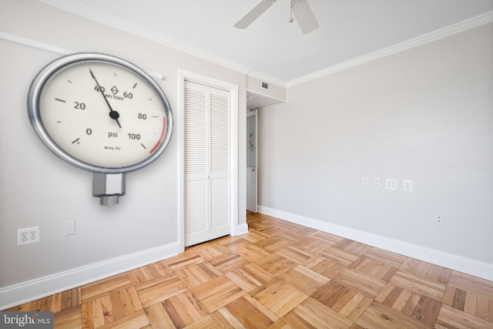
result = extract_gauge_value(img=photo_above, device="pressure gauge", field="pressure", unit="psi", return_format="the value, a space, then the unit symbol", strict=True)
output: 40 psi
